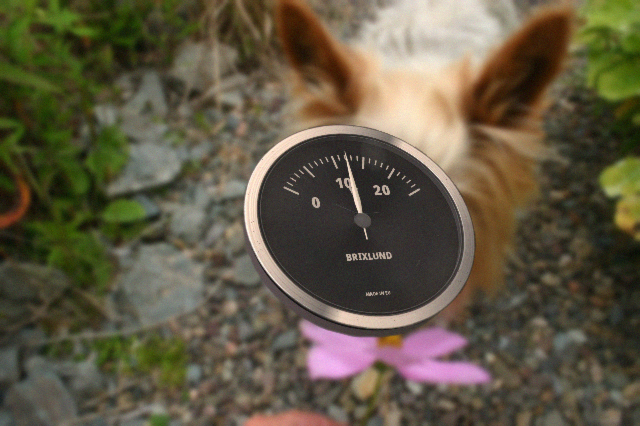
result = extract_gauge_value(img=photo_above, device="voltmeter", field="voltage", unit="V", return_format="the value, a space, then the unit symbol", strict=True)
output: 12 V
